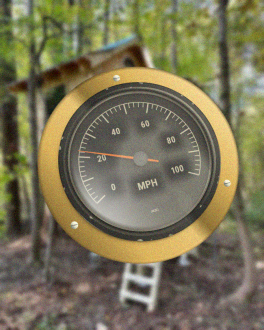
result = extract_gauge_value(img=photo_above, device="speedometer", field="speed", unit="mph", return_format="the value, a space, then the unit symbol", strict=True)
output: 22 mph
